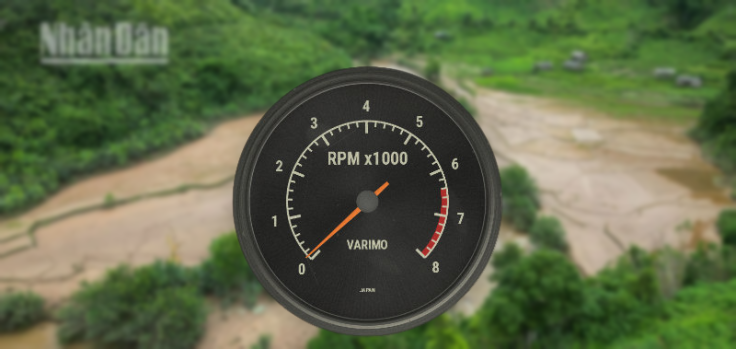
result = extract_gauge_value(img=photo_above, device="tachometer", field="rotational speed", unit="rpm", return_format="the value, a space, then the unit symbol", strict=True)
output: 100 rpm
